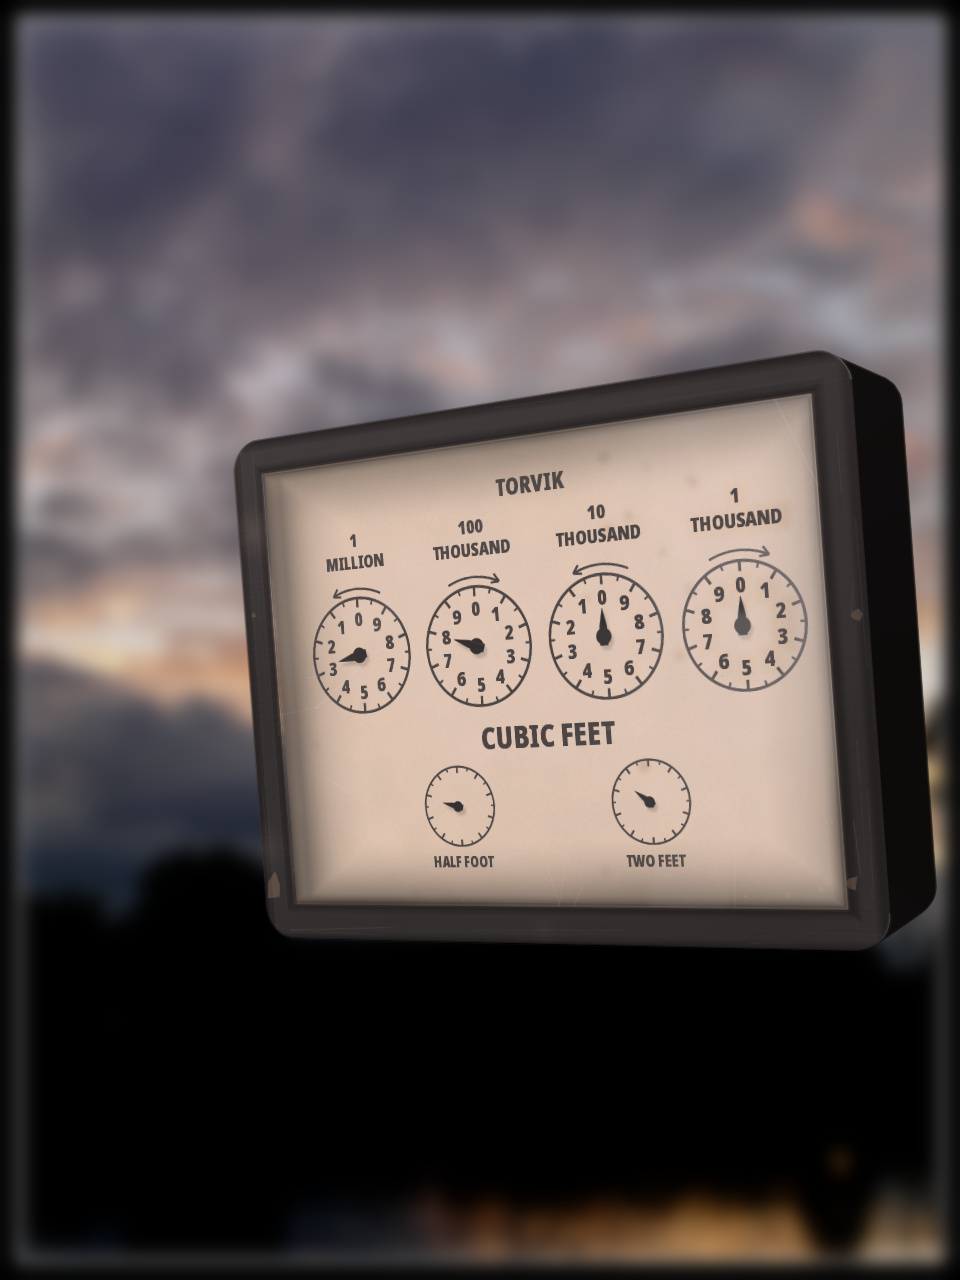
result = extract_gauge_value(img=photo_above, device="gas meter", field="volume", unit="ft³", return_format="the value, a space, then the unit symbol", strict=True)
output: 280000 ft³
